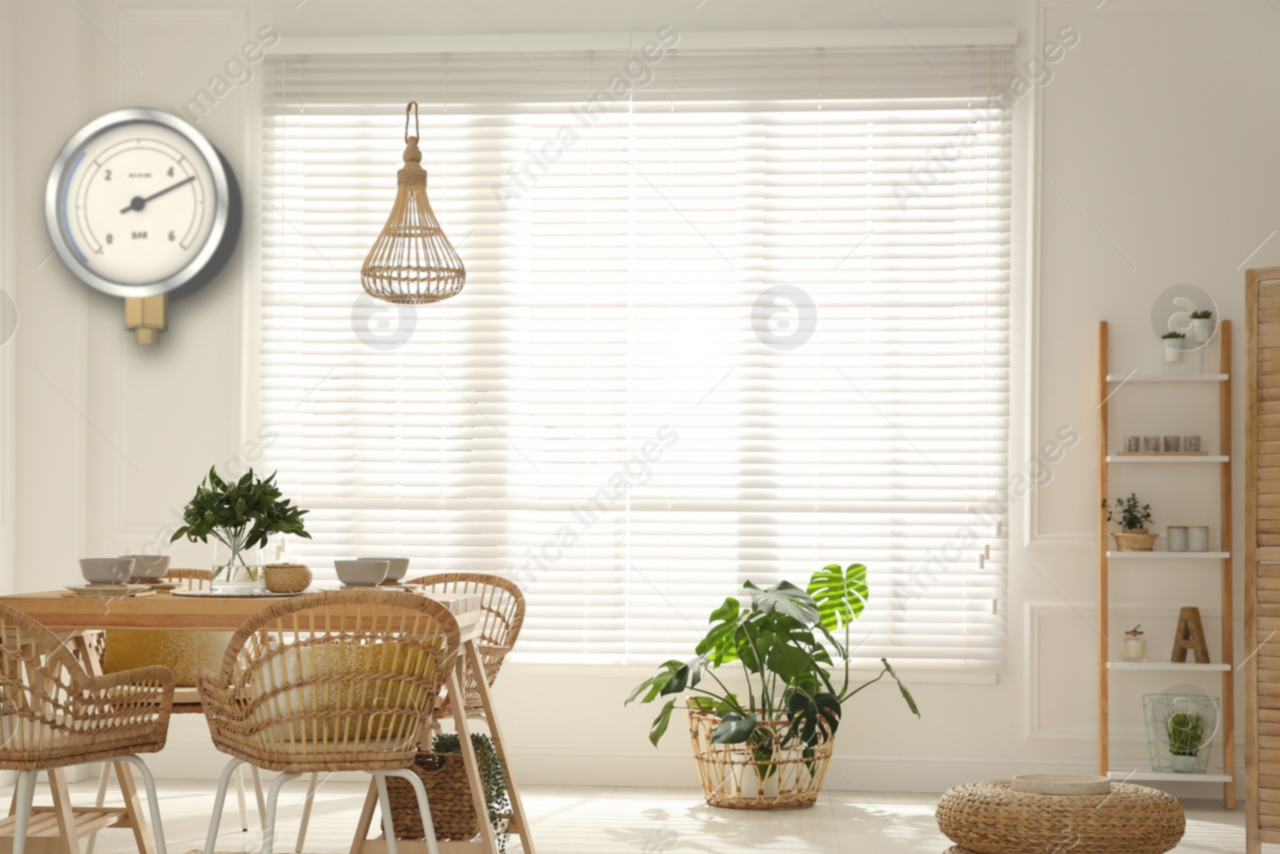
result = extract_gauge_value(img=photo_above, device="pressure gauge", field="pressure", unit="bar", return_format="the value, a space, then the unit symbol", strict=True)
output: 4.5 bar
